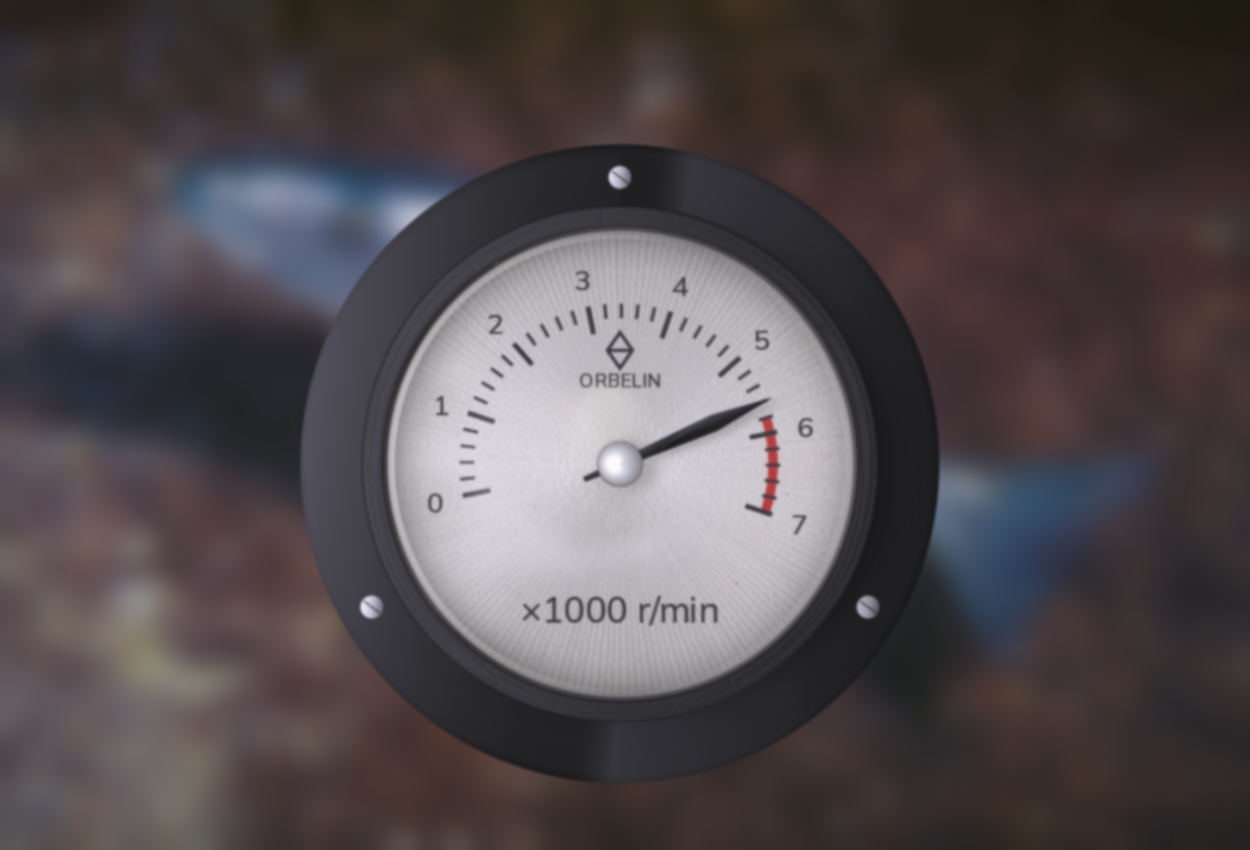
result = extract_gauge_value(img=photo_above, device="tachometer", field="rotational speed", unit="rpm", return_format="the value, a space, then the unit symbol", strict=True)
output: 5600 rpm
